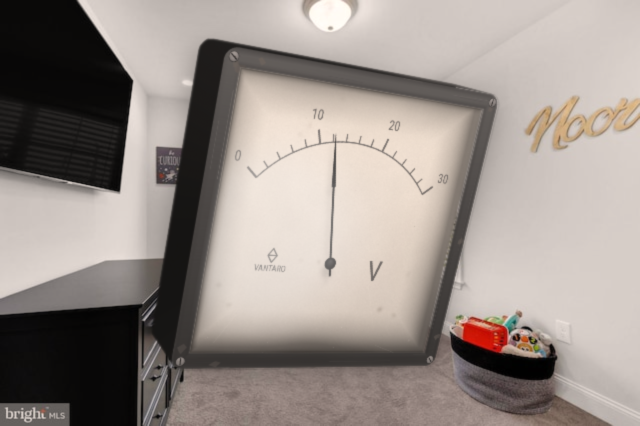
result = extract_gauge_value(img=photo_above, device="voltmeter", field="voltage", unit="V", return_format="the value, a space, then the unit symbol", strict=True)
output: 12 V
